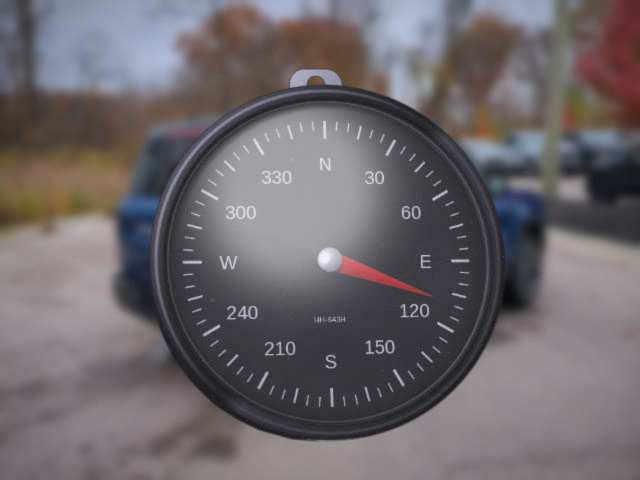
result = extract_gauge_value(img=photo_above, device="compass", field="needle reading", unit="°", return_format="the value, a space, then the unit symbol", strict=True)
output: 110 °
